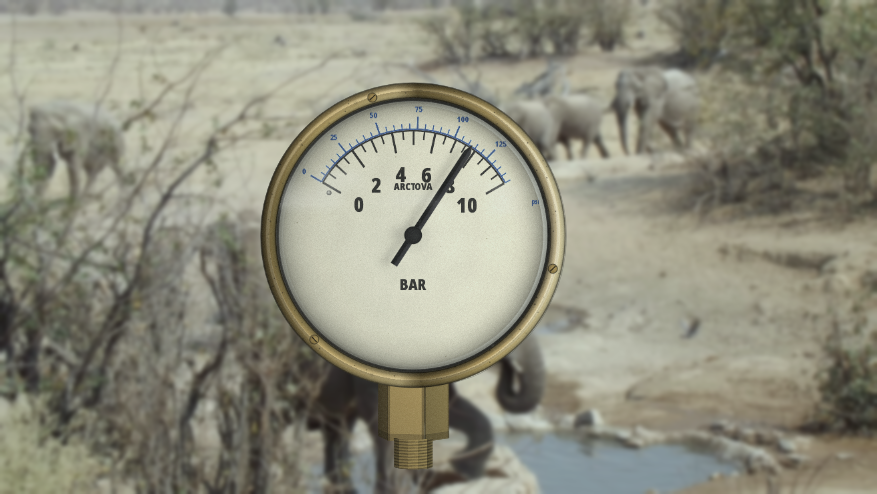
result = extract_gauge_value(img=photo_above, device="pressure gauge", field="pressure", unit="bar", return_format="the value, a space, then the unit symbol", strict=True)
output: 7.75 bar
